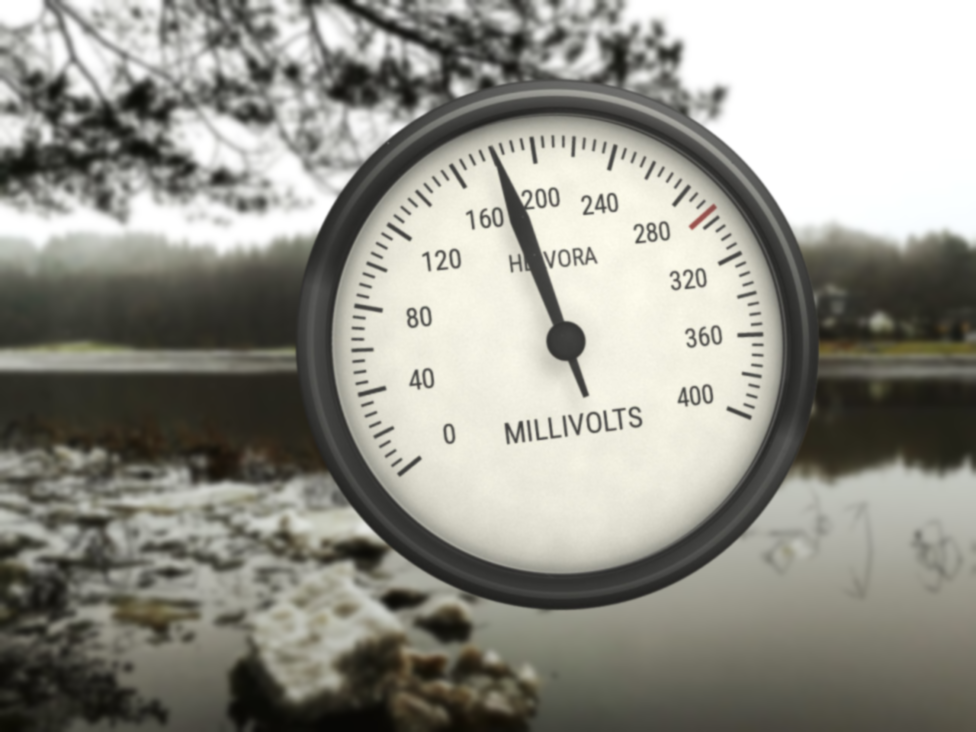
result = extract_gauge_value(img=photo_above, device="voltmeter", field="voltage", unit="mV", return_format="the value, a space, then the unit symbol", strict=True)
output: 180 mV
